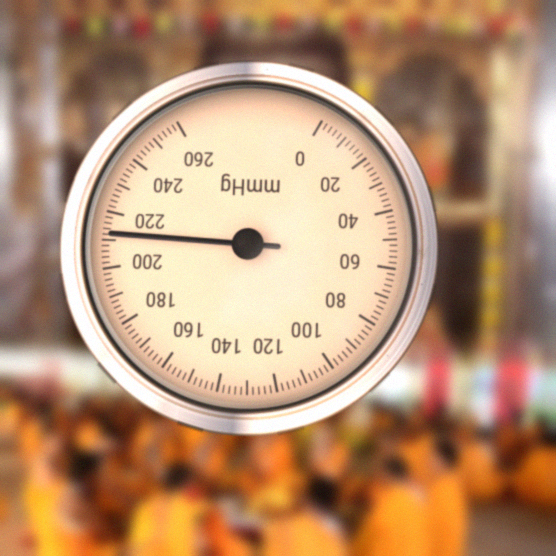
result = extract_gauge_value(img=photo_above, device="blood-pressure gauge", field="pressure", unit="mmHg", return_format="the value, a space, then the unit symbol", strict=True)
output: 212 mmHg
